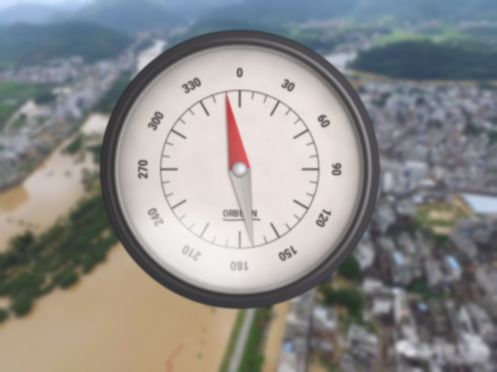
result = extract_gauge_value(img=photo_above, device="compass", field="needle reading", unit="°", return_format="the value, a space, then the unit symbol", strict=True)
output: 350 °
